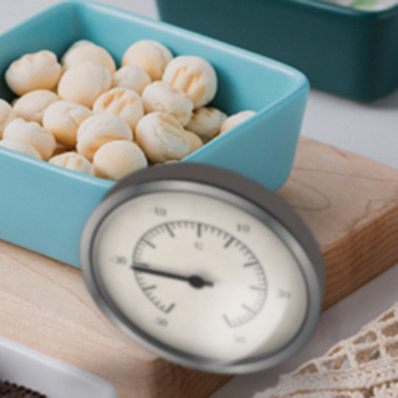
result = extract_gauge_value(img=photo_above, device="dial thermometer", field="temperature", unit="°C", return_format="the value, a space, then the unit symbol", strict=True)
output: -30 °C
